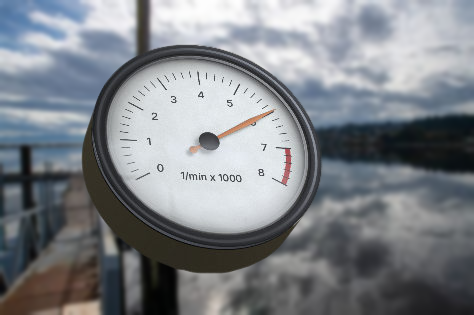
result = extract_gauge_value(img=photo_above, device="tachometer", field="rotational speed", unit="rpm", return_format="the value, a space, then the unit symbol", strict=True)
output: 6000 rpm
